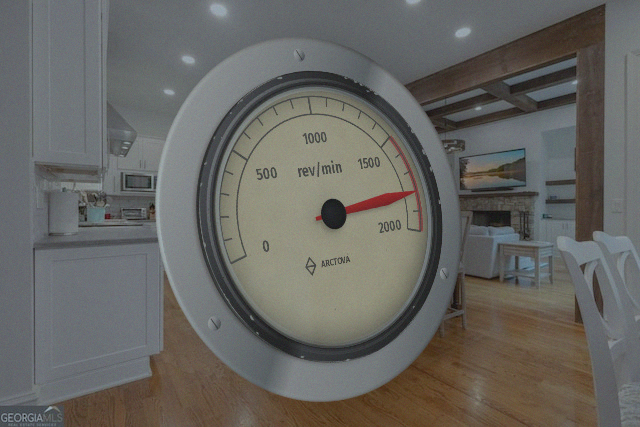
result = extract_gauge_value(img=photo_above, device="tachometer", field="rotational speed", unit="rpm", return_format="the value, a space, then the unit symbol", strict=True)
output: 1800 rpm
